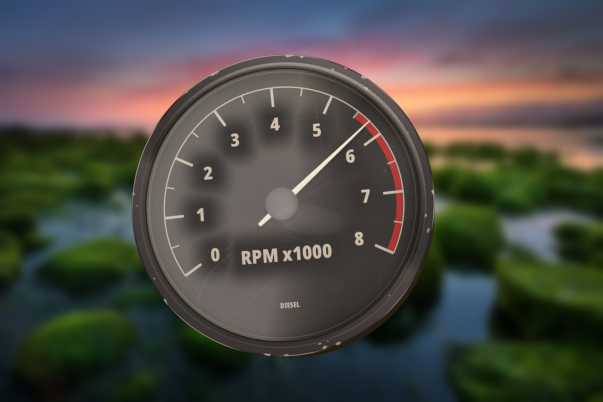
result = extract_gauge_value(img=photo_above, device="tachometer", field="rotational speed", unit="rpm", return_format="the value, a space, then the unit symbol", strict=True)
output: 5750 rpm
